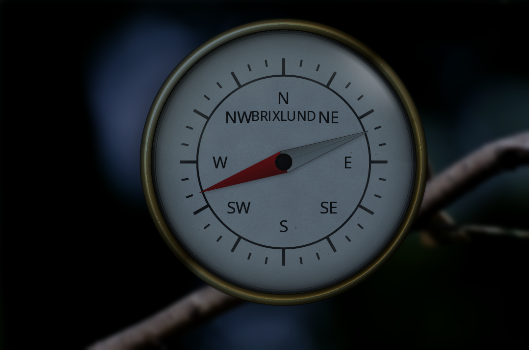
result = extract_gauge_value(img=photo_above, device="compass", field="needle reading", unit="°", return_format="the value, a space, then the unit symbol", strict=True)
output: 250 °
